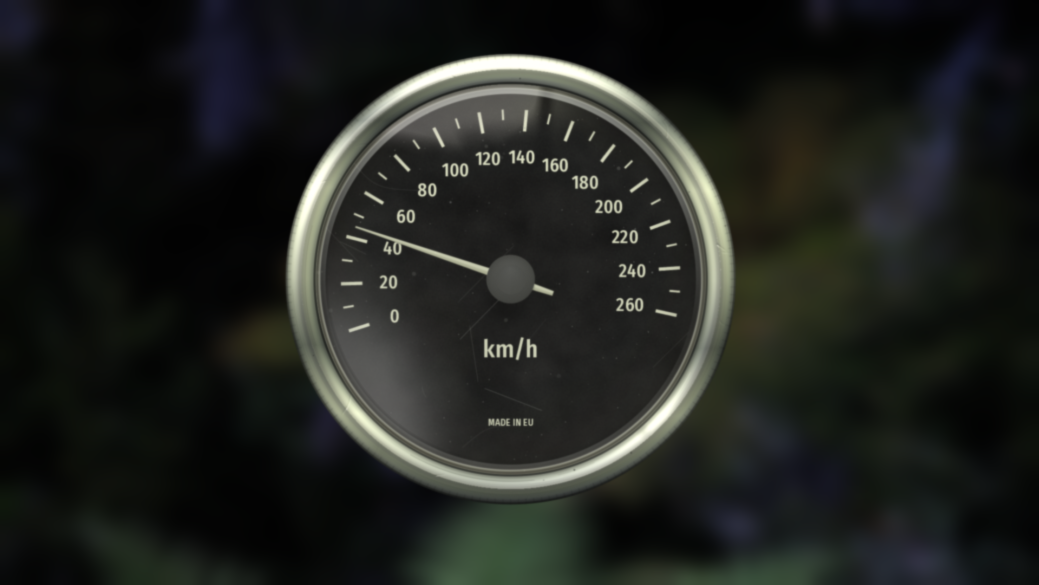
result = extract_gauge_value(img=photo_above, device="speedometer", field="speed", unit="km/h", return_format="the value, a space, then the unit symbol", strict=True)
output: 45 km/h
